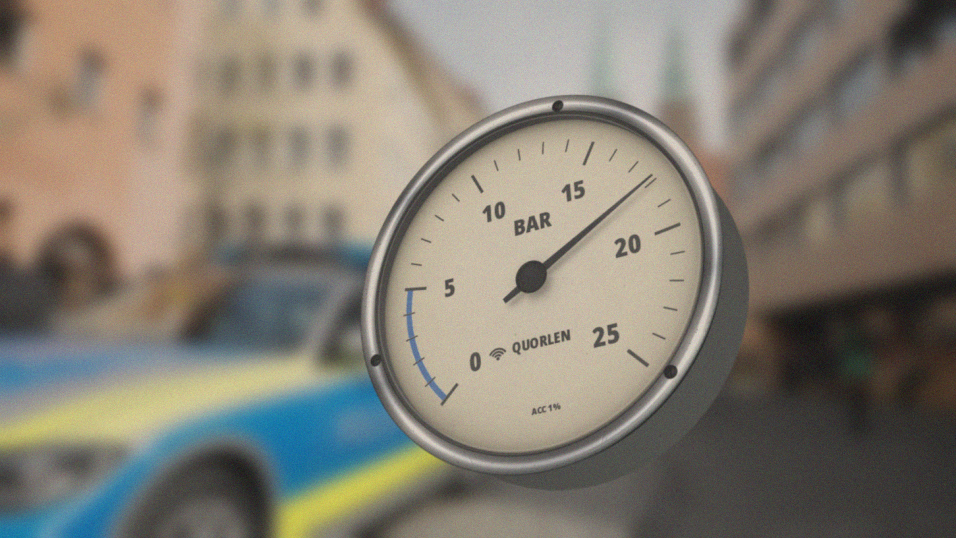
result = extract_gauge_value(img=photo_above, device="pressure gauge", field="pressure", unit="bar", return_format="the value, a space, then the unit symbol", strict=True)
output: 18 bar
